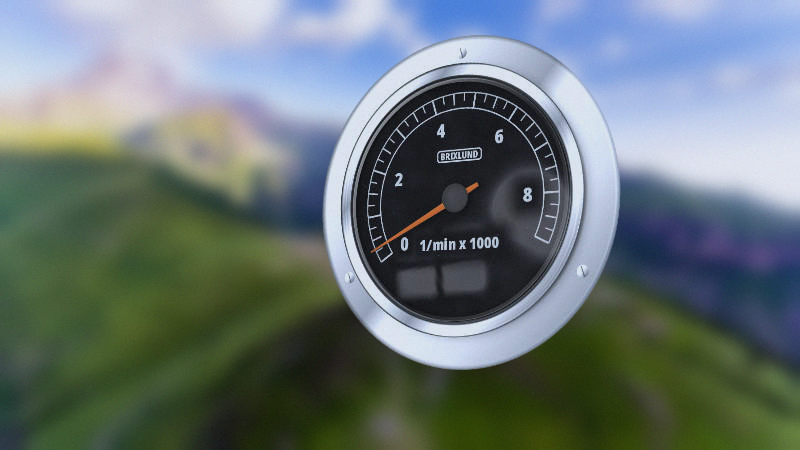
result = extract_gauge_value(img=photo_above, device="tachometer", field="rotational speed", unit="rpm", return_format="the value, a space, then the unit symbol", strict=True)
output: 250 rpm
